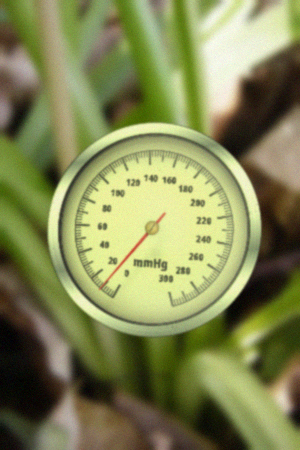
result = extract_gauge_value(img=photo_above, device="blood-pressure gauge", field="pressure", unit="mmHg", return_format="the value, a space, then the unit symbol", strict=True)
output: 10 mmHg
